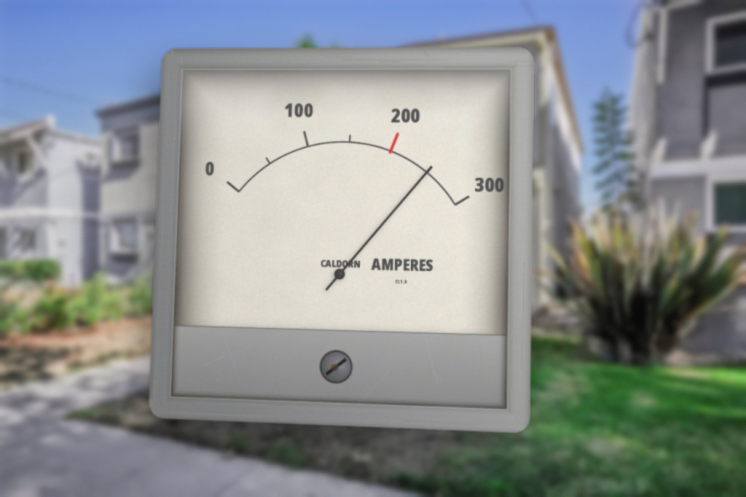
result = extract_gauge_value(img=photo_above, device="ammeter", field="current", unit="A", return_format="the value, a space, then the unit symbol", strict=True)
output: 250 A
